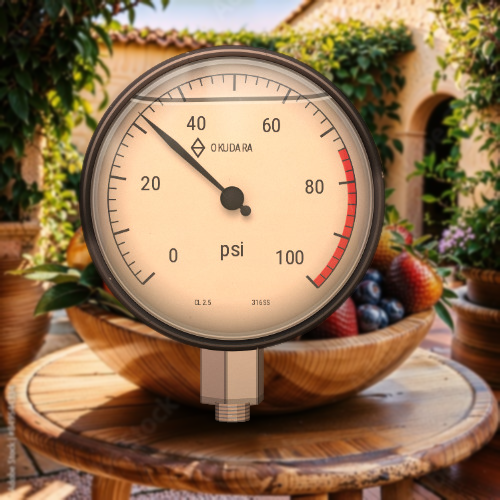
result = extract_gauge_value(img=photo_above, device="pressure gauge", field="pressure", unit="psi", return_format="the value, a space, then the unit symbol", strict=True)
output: 32 psi
